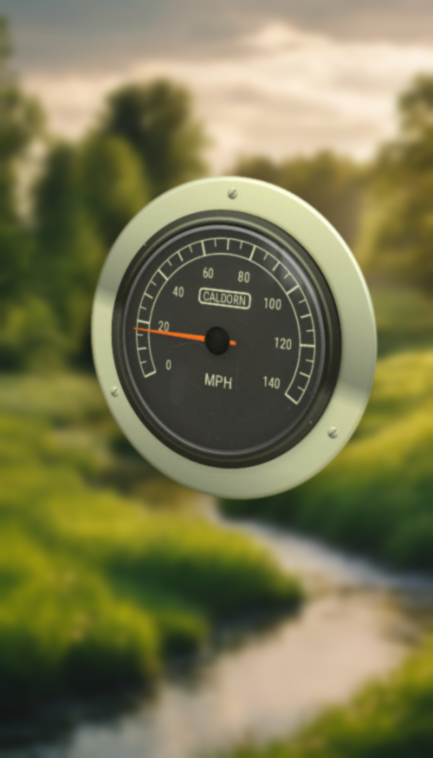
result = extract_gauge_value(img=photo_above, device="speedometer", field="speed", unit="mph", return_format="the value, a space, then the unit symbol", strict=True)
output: 17.5 mph
